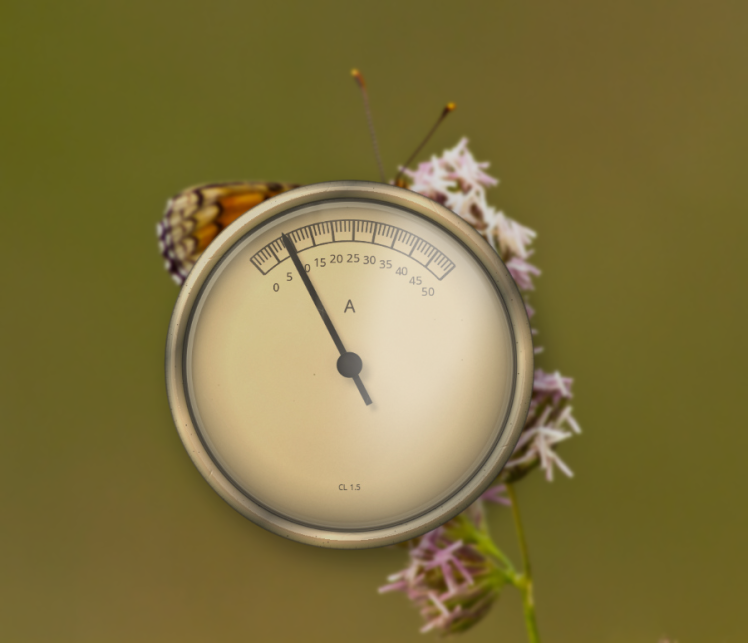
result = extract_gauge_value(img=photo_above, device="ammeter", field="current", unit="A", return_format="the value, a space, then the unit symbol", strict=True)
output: 9 A
